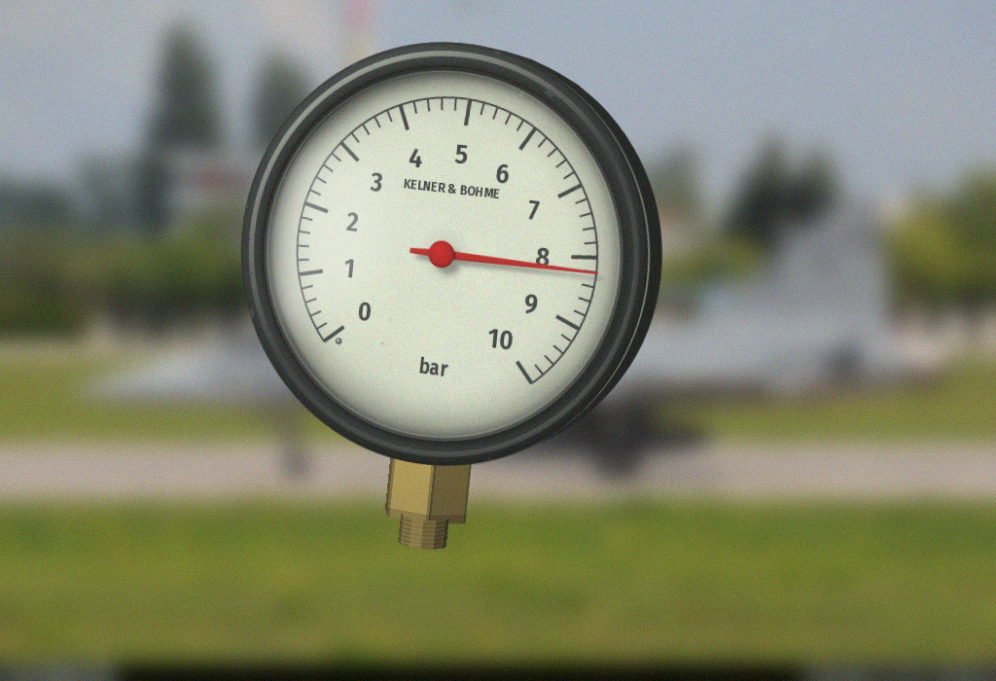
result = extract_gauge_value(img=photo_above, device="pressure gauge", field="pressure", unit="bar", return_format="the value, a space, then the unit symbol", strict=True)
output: 8.2 bar
